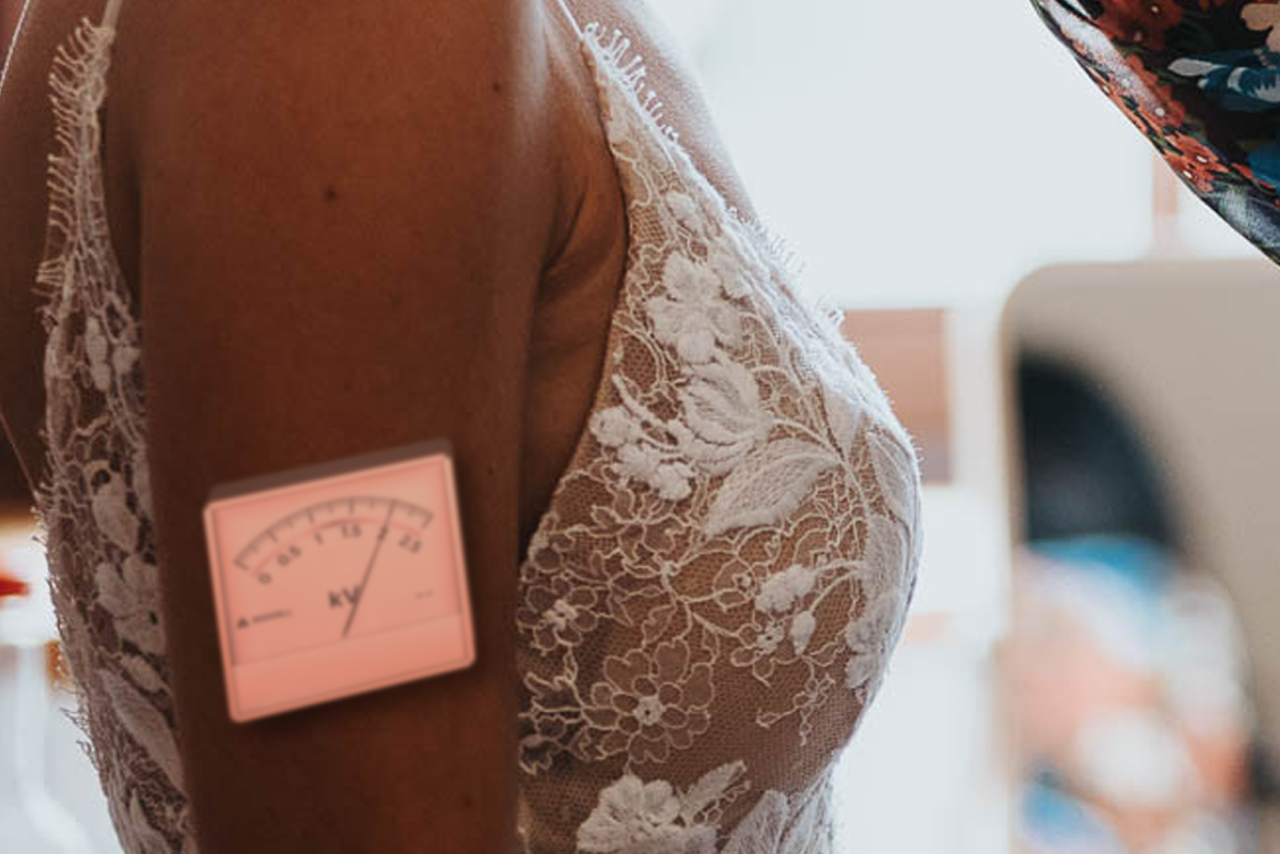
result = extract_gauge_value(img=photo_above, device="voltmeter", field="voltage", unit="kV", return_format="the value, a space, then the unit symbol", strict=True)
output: 2 kV
